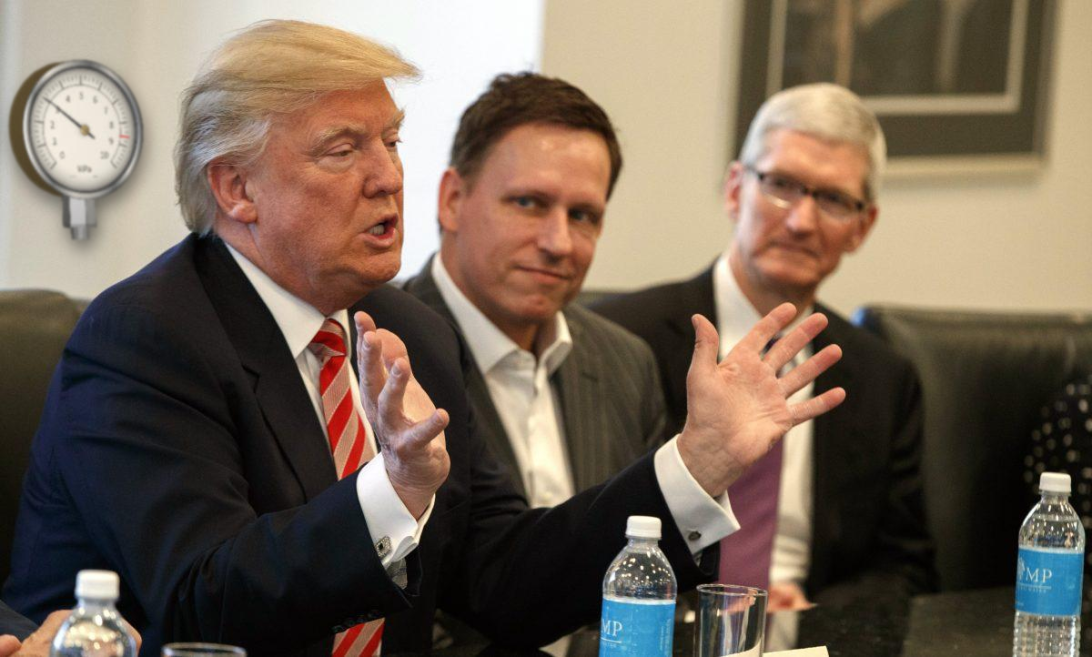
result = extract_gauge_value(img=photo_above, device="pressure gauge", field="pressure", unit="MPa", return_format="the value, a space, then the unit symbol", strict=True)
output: 3 MPa
